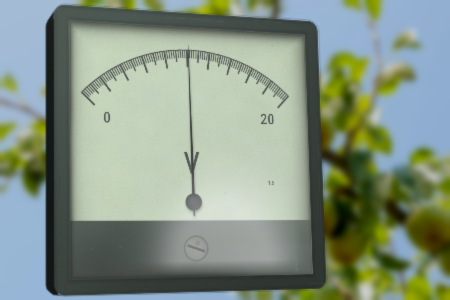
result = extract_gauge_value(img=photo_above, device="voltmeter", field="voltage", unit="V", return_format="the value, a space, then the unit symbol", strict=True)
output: 10 V
